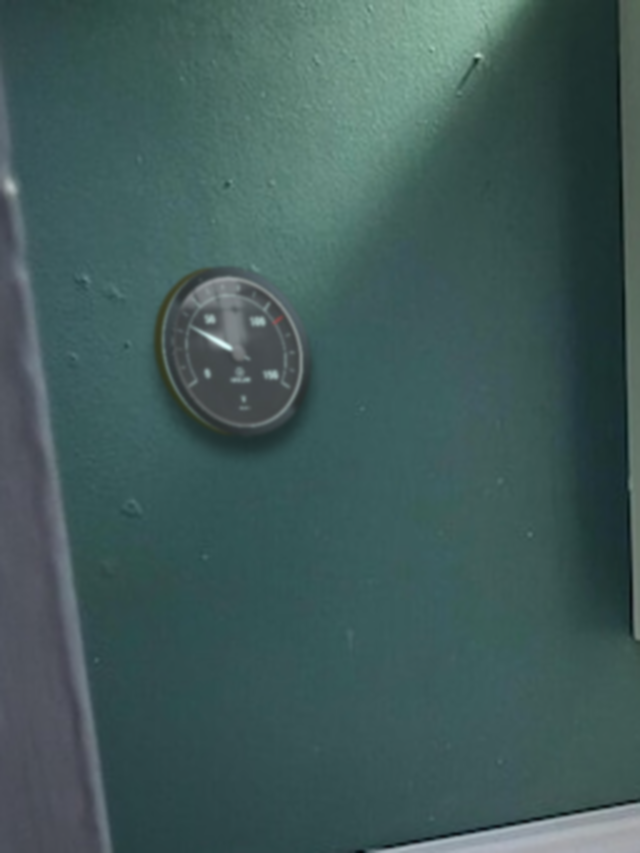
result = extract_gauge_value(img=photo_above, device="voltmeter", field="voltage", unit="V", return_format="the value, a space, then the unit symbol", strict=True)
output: 35 V
